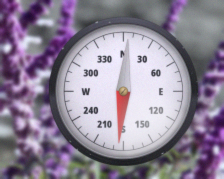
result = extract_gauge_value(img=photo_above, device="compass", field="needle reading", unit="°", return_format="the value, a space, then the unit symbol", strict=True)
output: 185 °
